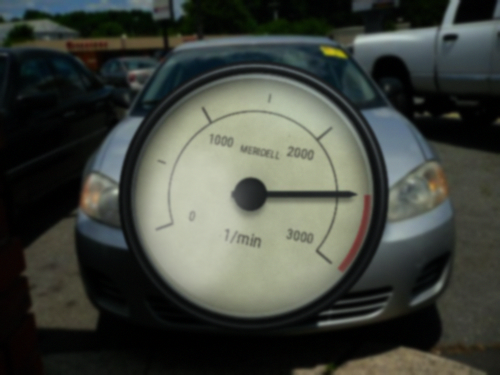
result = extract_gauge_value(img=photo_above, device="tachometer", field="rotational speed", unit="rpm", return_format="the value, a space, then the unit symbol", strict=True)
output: 2500 rpm
